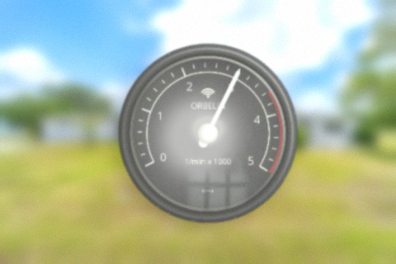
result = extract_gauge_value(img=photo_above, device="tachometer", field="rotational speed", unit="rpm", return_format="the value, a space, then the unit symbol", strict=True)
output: 3000 rpm
